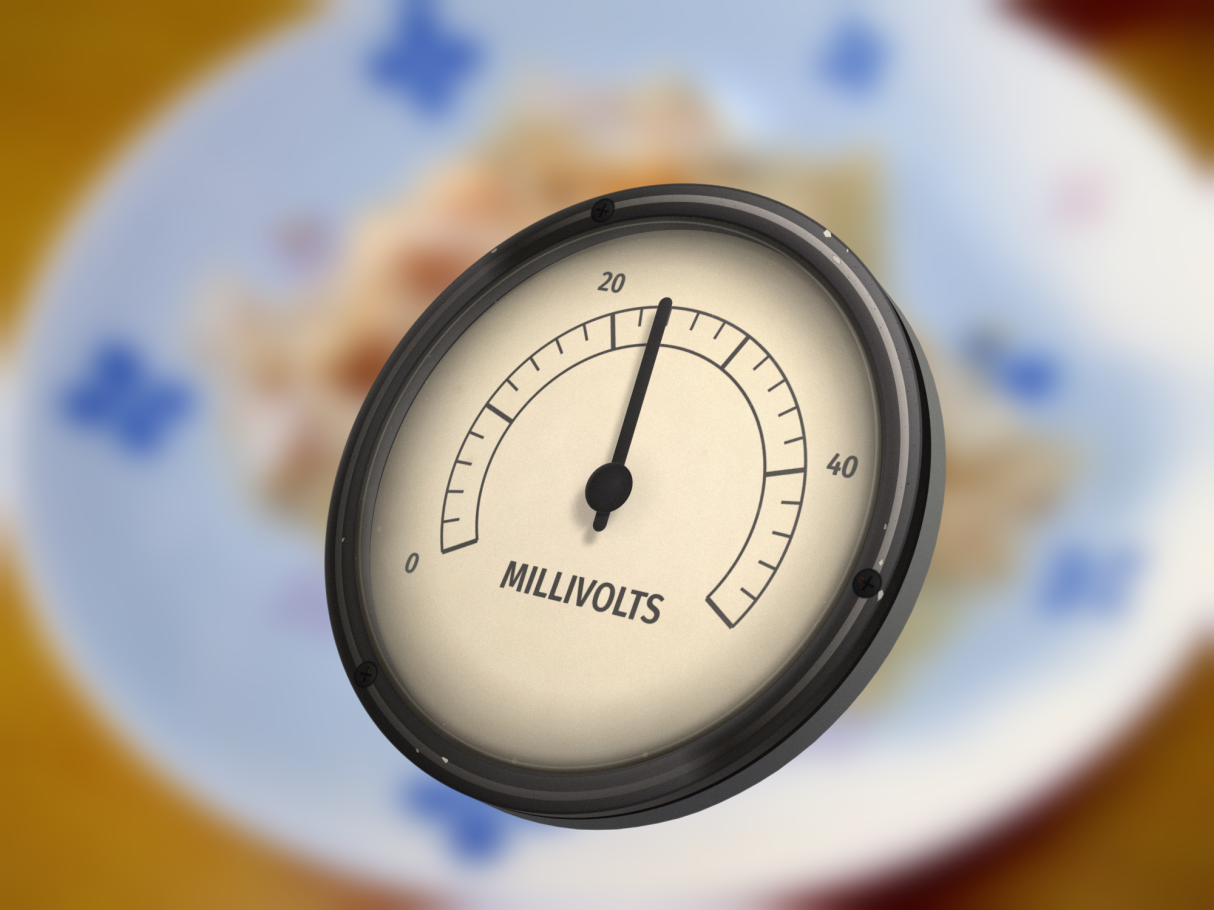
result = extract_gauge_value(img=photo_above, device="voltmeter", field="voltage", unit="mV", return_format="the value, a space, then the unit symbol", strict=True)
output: 24 mV
